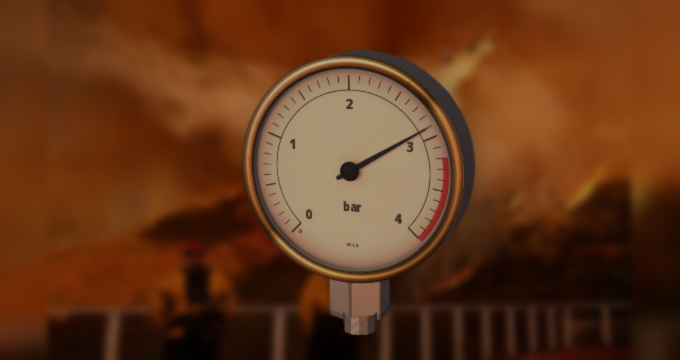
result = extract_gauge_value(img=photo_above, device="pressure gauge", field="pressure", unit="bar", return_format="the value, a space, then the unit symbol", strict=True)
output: 2.9 bar
